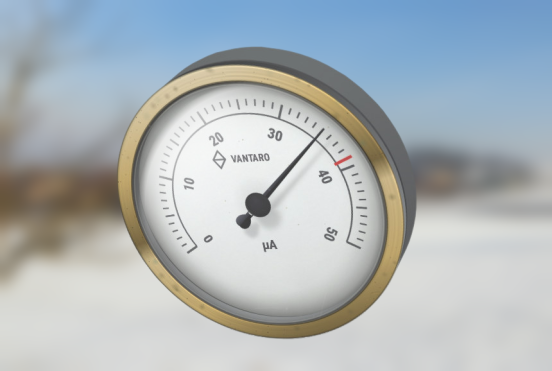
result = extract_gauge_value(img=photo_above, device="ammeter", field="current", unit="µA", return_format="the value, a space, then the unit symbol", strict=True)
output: 35 µA
